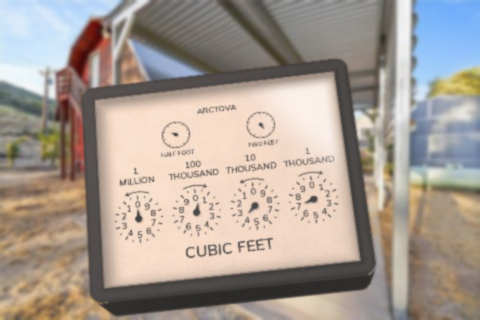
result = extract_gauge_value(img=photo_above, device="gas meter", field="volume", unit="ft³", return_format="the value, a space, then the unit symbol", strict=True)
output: 3700 ft³
